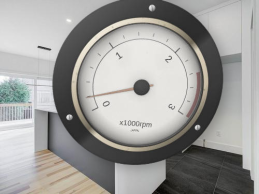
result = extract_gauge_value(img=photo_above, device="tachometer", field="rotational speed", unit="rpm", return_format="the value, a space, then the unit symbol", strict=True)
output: 200 rpm
